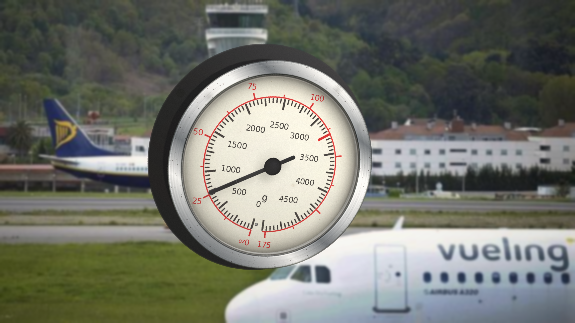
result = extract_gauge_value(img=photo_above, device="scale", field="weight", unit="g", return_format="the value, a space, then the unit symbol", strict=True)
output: 750 g
